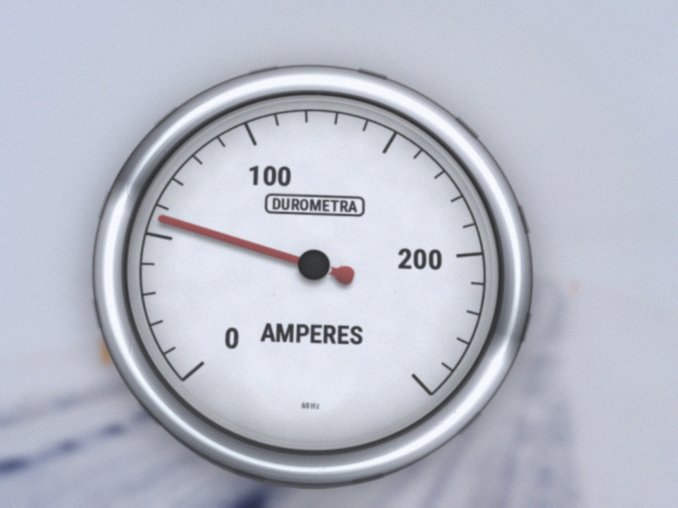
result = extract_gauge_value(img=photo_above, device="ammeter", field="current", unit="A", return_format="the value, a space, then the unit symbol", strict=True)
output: 55 A
